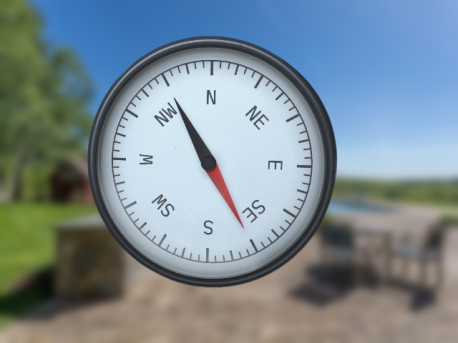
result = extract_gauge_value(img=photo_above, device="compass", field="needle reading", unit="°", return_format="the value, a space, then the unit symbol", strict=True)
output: 150 °
